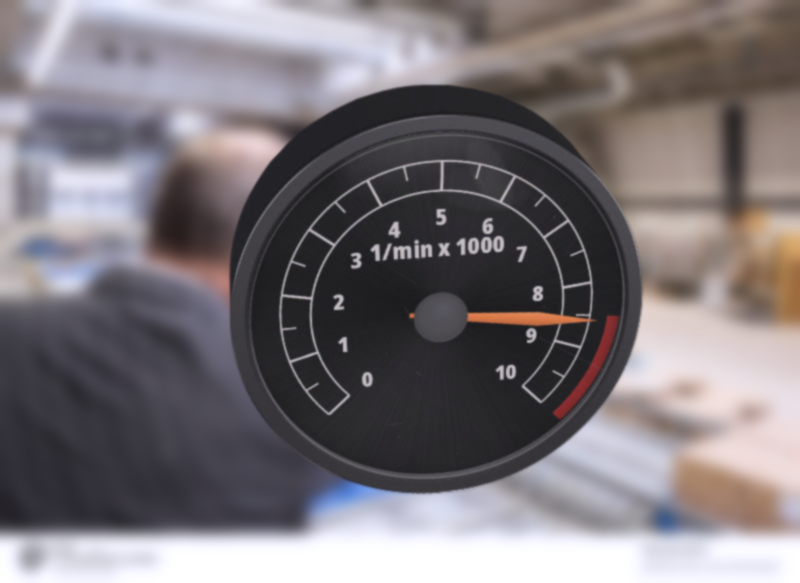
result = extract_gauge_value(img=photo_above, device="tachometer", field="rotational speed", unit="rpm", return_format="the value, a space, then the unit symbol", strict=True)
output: 8500 rpm
